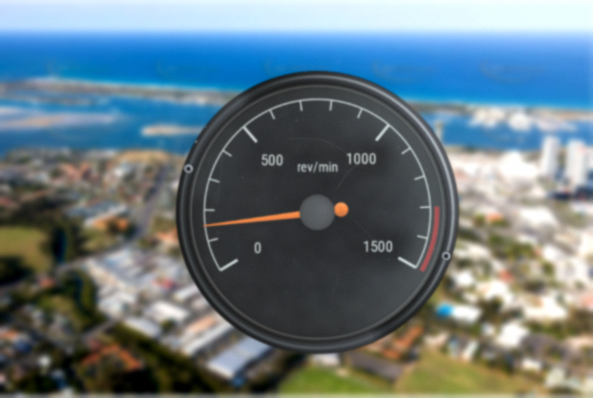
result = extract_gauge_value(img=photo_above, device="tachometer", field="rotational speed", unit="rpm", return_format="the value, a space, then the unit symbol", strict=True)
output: 150 rpm
